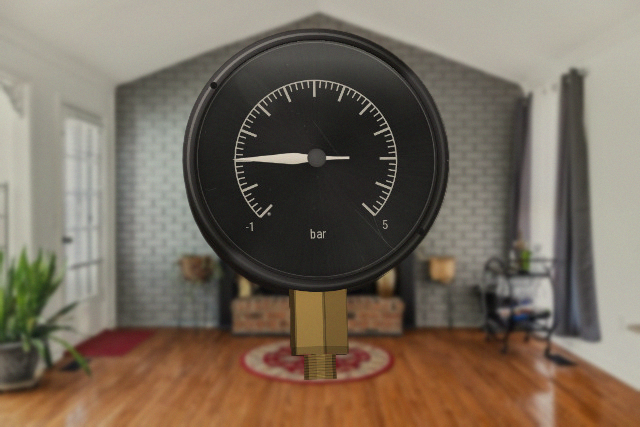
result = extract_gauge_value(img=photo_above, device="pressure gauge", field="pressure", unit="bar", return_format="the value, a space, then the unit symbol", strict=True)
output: 0 bar
